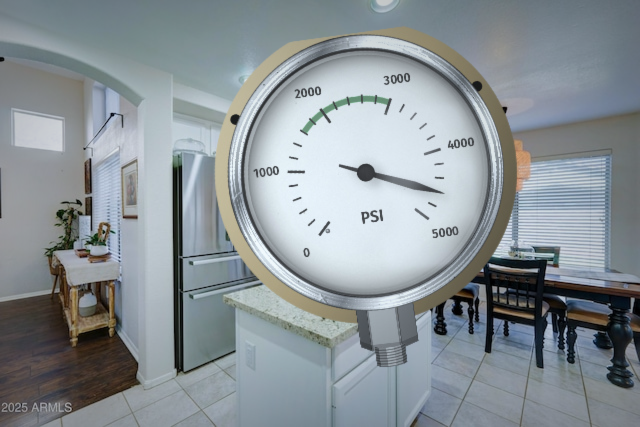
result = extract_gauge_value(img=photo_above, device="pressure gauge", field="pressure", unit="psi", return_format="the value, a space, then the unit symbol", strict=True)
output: 4600 psi
